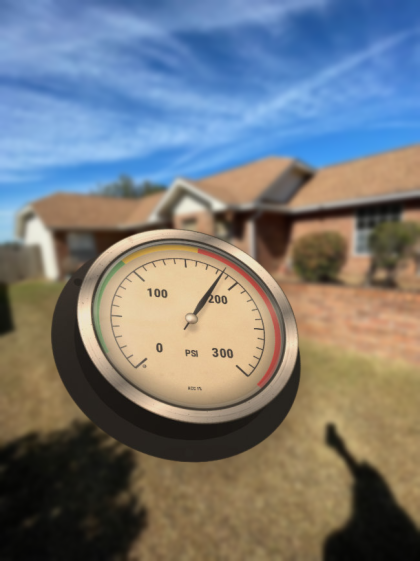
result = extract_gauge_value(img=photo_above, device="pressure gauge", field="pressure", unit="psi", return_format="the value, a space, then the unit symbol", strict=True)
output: 185 psi
